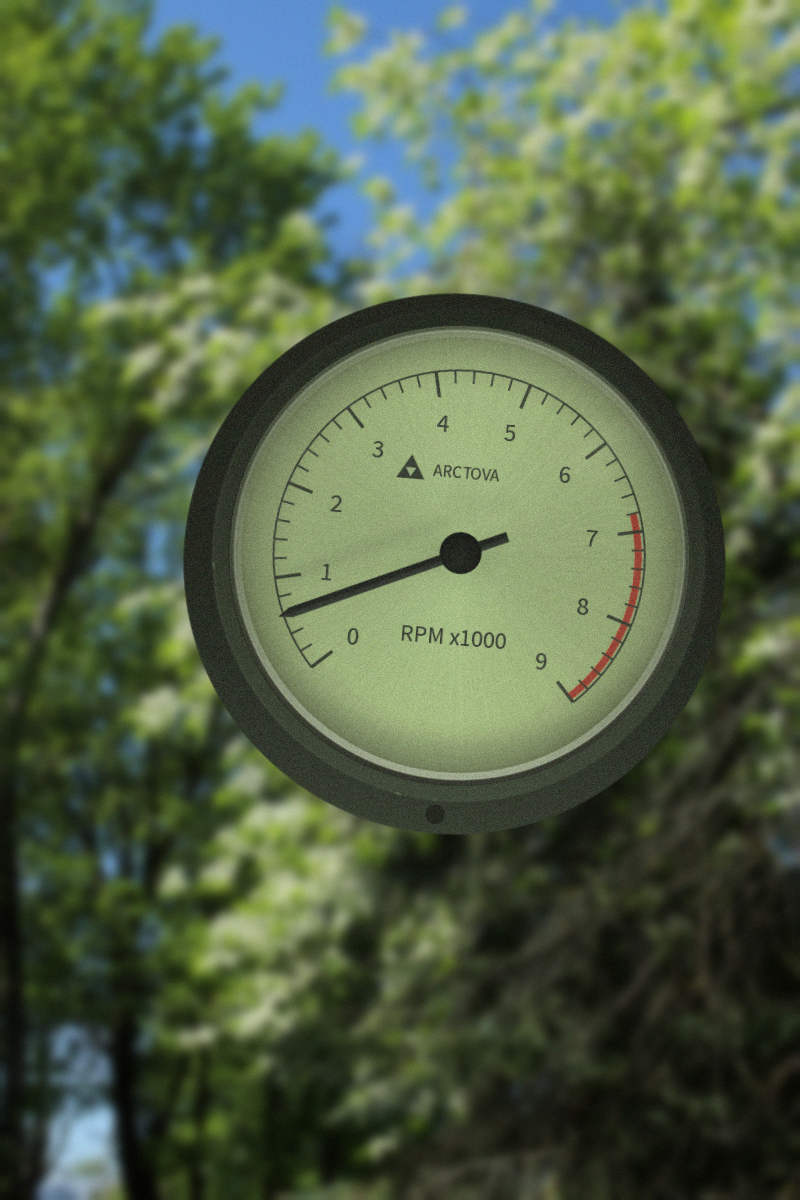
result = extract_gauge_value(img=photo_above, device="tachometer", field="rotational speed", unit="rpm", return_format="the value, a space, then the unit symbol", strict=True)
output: 600 rpm
